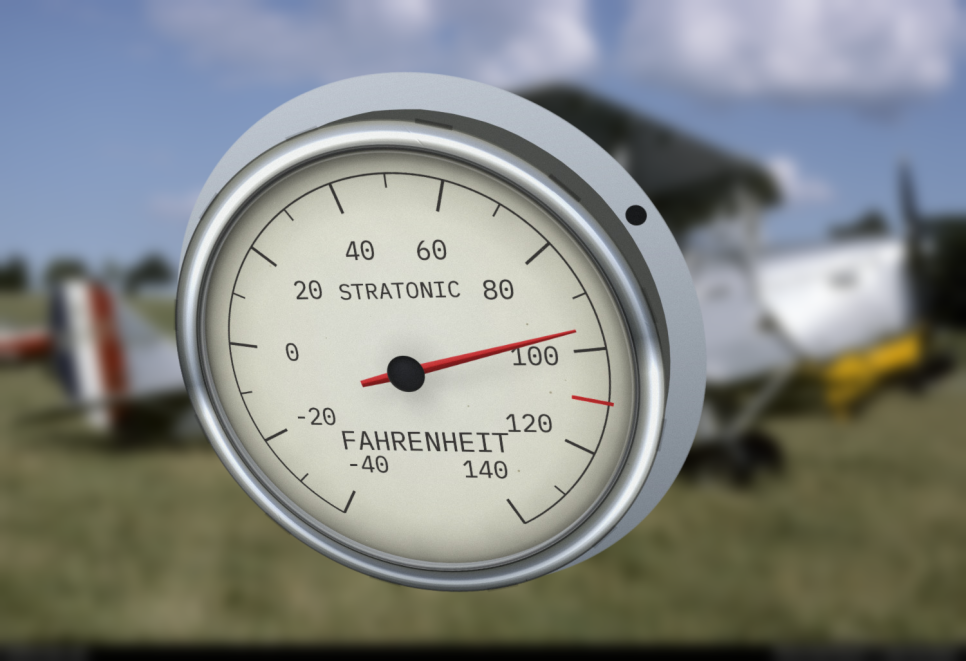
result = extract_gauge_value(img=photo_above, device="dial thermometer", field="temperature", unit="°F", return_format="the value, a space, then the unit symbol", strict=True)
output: 95 °F
